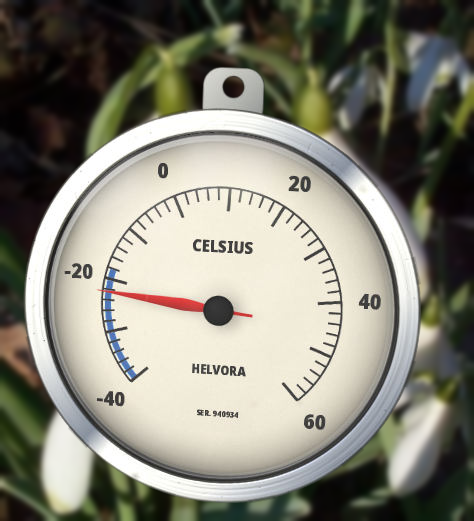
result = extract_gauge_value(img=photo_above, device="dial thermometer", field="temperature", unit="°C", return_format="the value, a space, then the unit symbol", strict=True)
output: -22 °C
